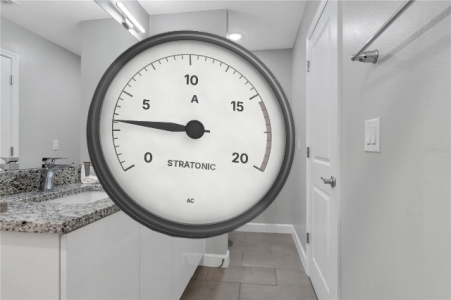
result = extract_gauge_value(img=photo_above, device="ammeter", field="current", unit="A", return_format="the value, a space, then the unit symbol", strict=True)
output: 3 A
